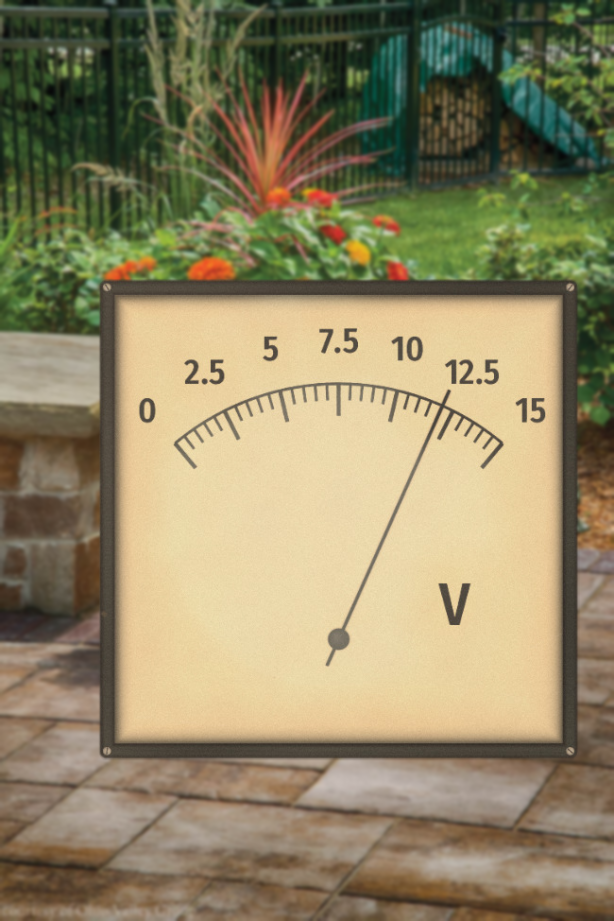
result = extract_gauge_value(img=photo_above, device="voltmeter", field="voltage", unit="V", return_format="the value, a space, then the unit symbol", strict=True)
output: 12 V
